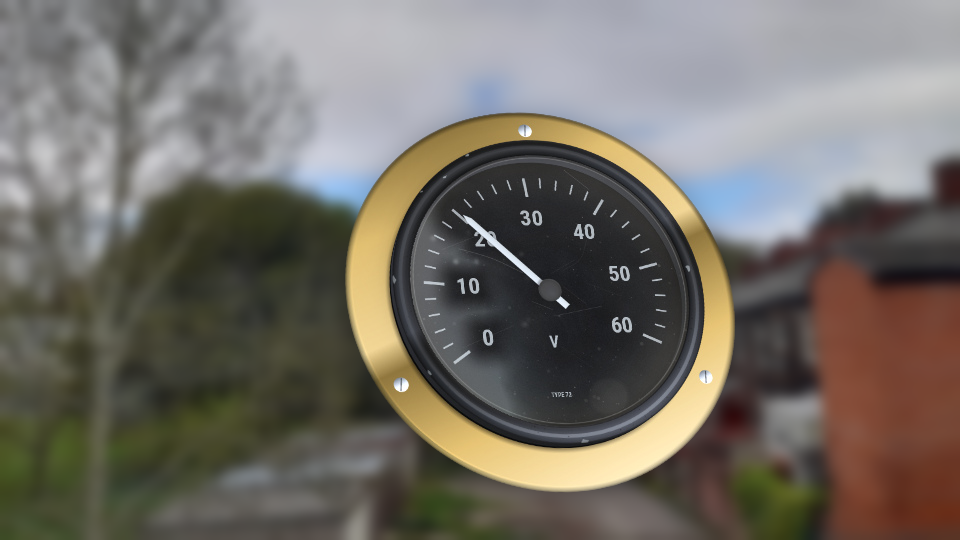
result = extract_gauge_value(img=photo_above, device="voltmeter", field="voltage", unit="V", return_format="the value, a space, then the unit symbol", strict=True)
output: 20 V
